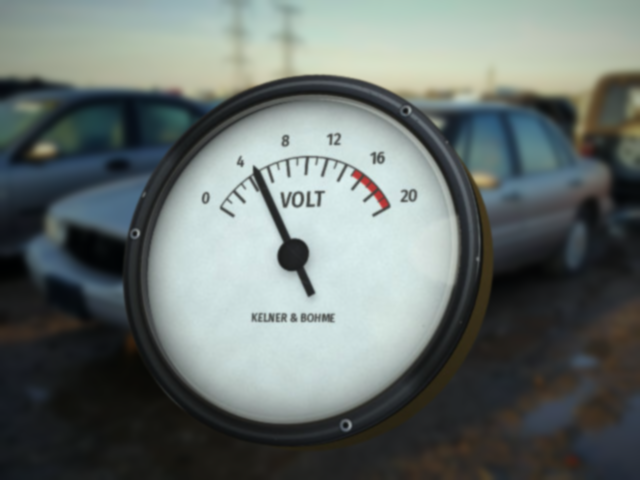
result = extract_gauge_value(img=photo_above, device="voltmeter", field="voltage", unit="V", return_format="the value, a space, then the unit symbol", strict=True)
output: 5 V
